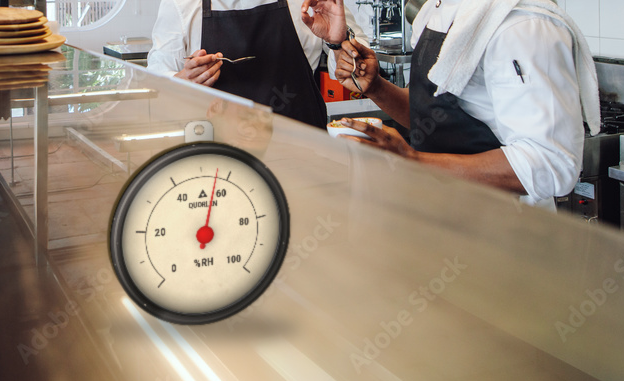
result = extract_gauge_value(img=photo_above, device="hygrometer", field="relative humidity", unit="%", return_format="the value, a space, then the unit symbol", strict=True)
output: 55 %
